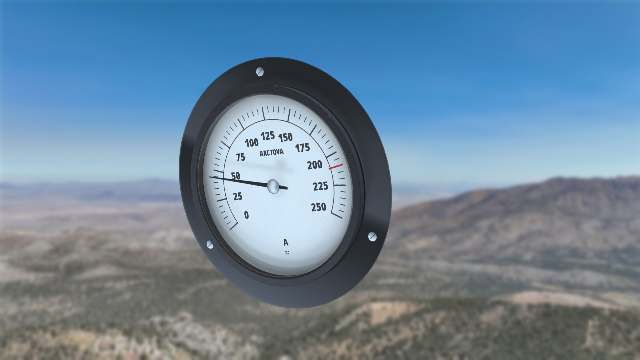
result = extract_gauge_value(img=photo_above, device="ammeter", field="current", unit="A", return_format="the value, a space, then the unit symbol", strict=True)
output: 45 A
